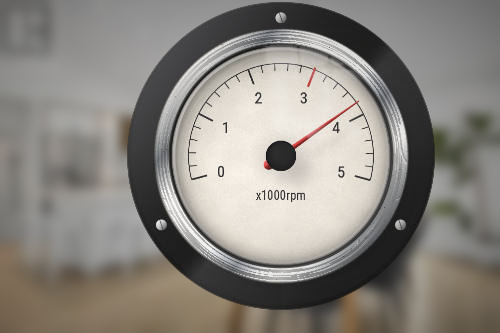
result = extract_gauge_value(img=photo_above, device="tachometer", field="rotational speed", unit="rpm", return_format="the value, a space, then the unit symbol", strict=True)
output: 3800 rpm
